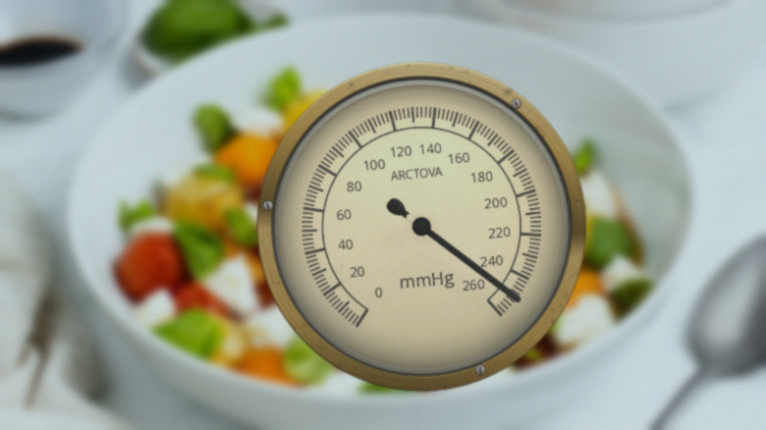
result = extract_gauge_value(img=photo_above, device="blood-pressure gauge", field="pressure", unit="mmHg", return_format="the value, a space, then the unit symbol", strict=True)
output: 250 mmHg
